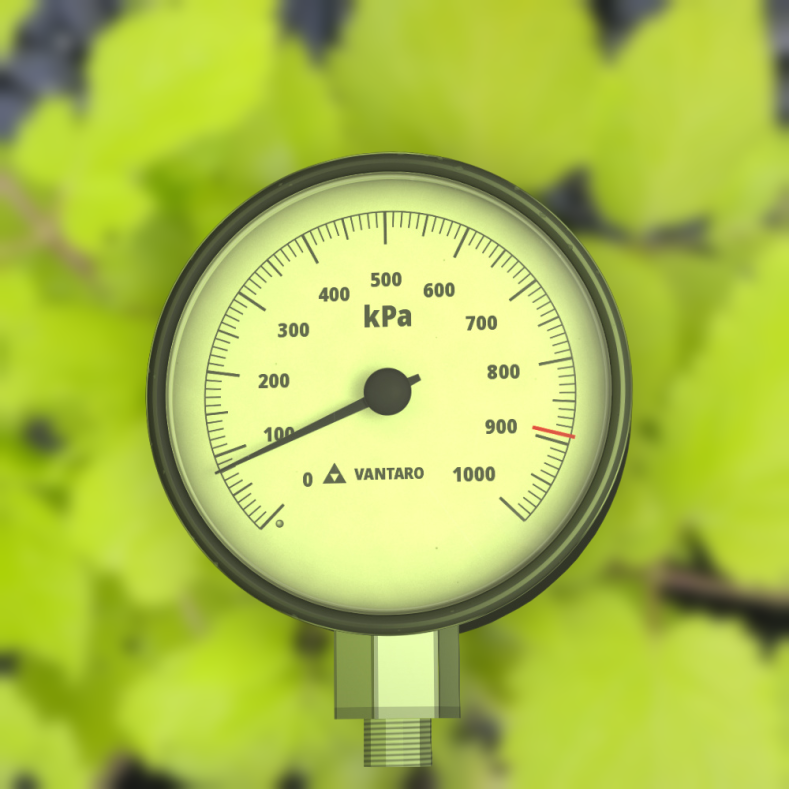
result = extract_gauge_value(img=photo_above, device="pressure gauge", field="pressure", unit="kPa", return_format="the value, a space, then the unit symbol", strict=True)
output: 80 kPa
